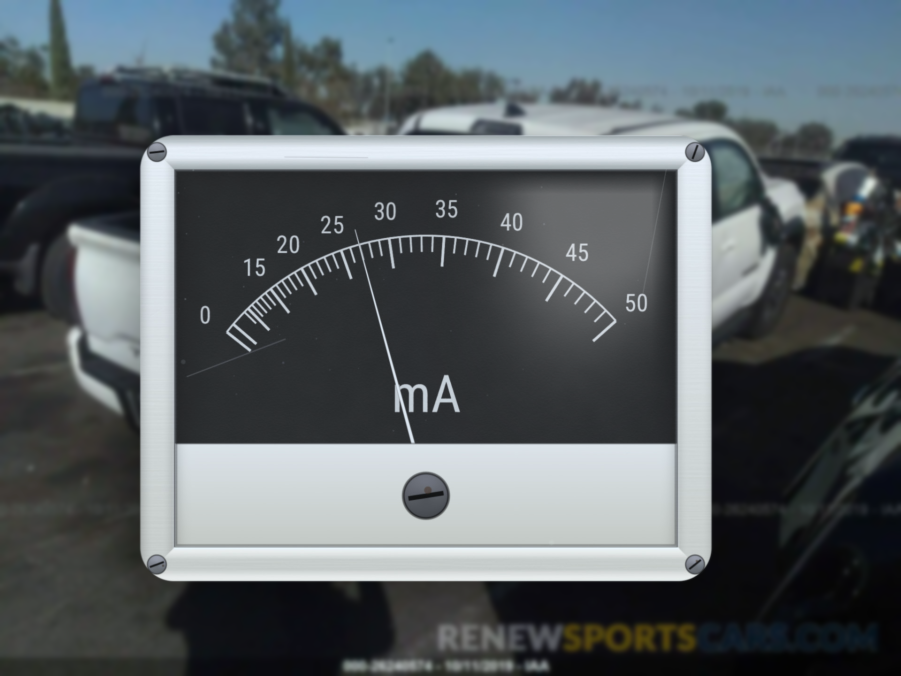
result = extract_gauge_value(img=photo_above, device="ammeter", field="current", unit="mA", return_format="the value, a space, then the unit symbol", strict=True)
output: 27 mA
